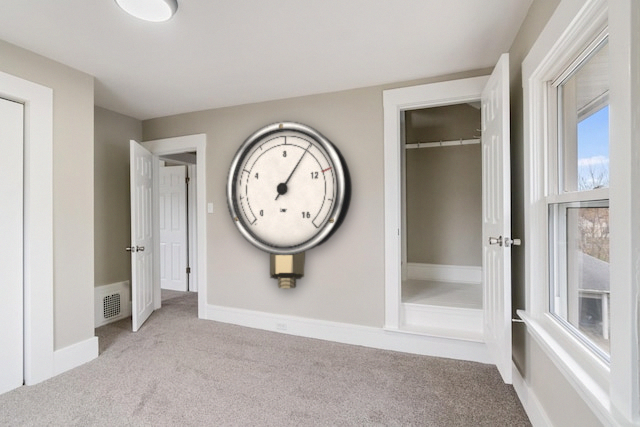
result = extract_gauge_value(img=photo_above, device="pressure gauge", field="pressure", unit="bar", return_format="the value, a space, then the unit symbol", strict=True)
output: 10 bar
